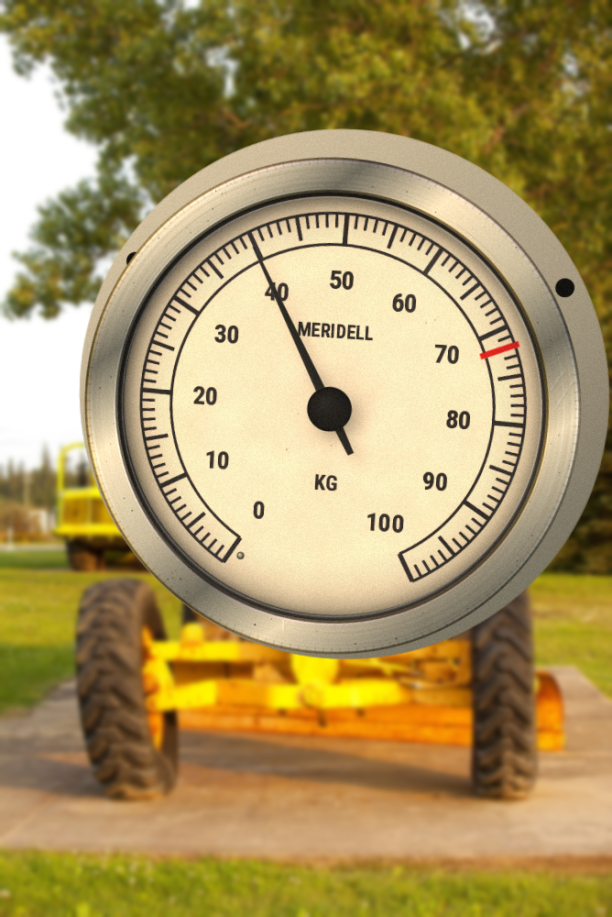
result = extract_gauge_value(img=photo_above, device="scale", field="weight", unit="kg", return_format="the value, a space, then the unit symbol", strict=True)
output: 40 kg
